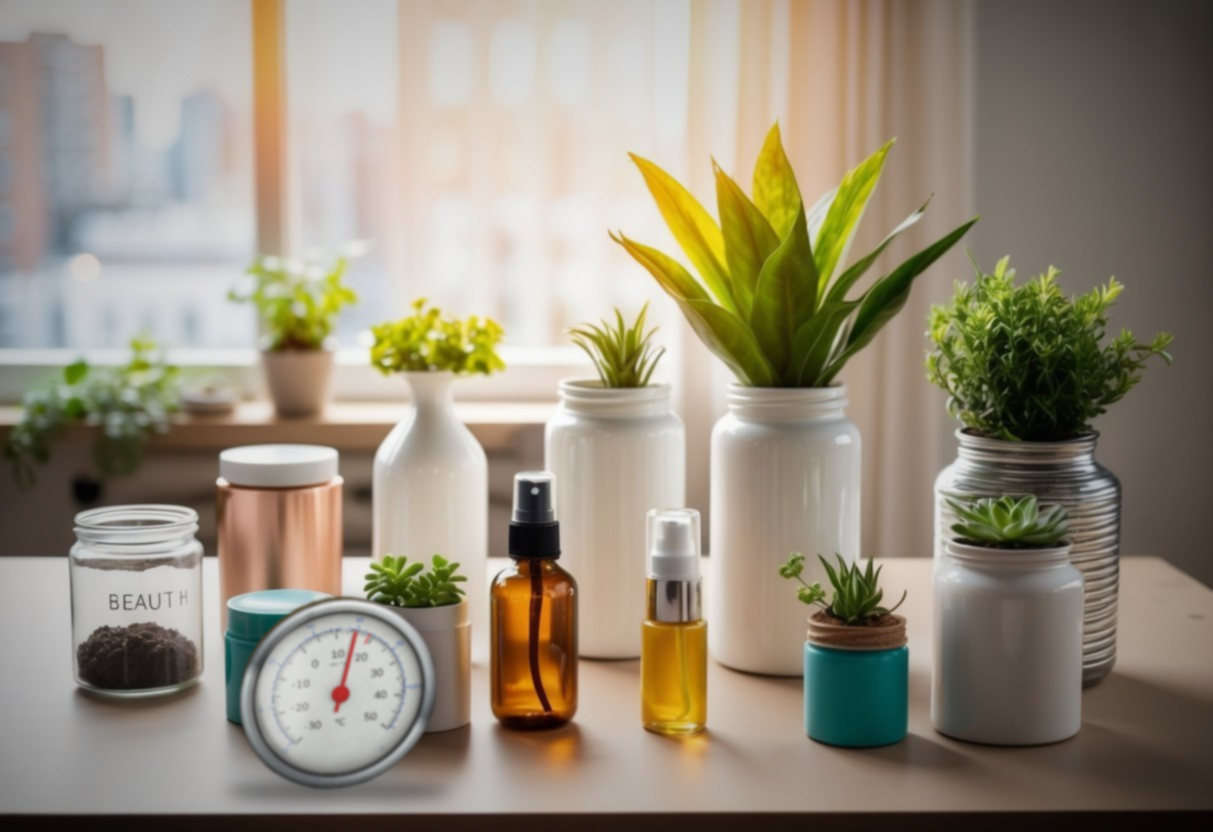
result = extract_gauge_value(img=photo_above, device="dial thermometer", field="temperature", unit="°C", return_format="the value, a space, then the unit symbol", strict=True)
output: 15 °C
